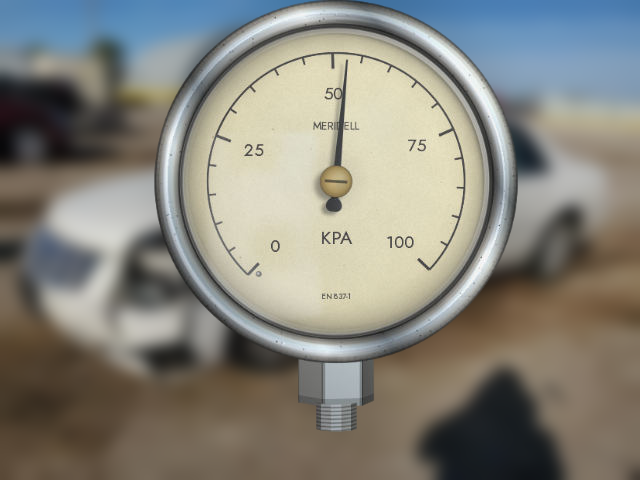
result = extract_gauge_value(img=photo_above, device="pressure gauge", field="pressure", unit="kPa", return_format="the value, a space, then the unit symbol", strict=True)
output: 52.5 kPa
